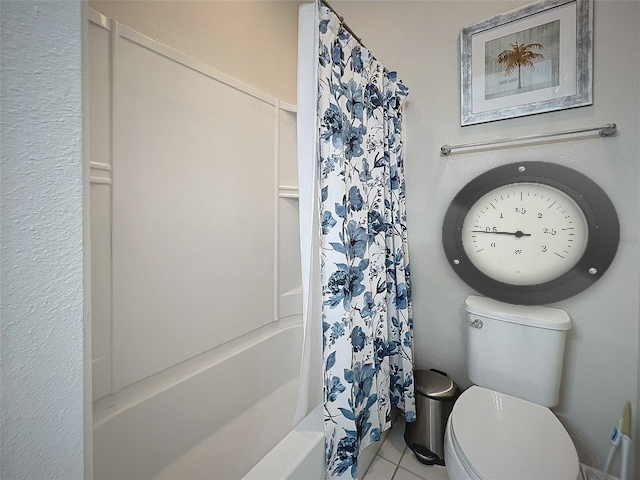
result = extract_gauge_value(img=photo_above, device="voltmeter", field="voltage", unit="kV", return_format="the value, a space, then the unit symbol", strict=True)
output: 0.4 kV
